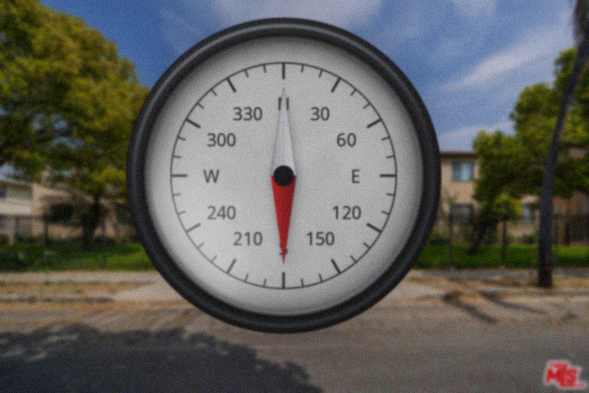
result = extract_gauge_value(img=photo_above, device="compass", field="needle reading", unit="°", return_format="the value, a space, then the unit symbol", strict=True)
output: 180 °
